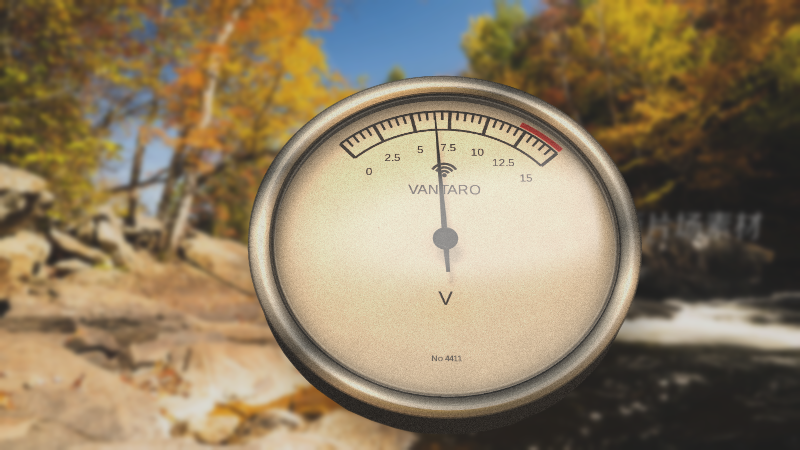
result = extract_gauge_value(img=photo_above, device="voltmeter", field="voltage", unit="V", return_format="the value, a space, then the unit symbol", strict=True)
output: 6.5 V
